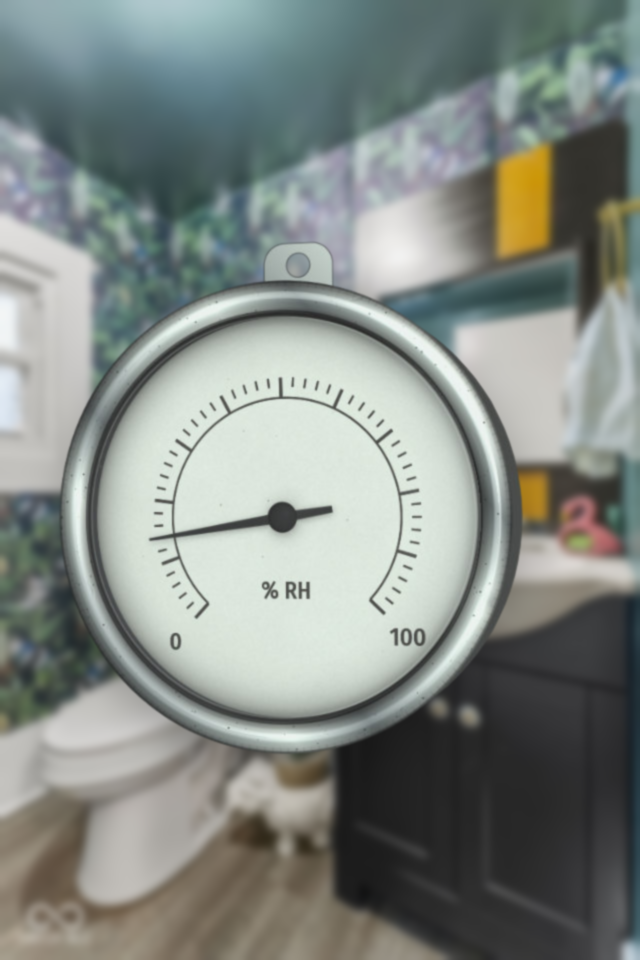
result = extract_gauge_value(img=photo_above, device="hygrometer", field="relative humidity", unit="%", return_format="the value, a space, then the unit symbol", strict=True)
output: 14 %
